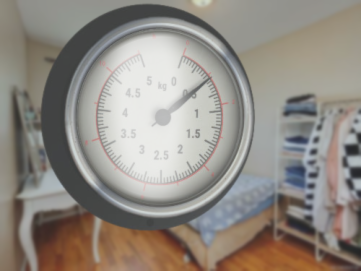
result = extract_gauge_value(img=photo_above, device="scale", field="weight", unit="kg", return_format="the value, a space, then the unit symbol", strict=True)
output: 0.5 kg
